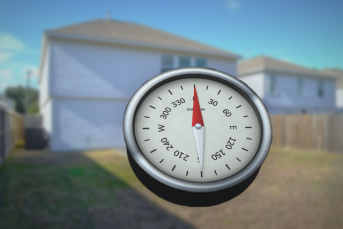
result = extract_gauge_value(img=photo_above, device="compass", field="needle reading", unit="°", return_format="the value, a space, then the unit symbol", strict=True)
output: 0 °
